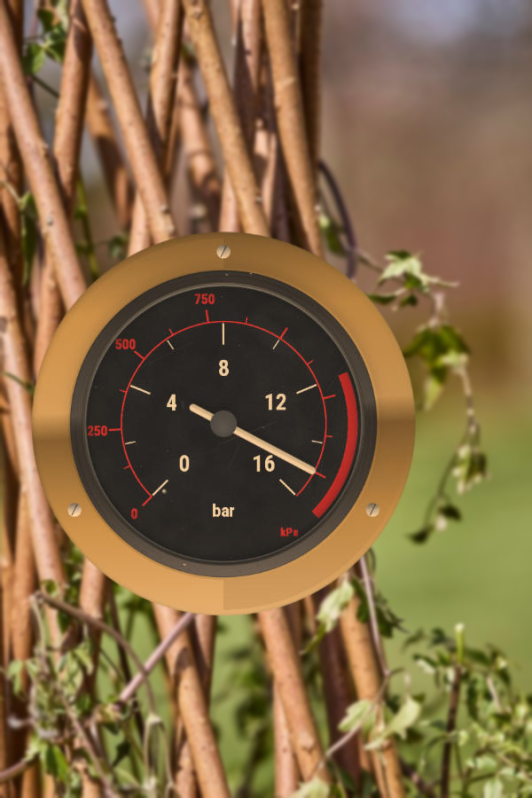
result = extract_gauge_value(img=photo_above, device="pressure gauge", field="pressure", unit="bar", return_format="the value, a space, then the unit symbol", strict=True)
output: 15 bar
